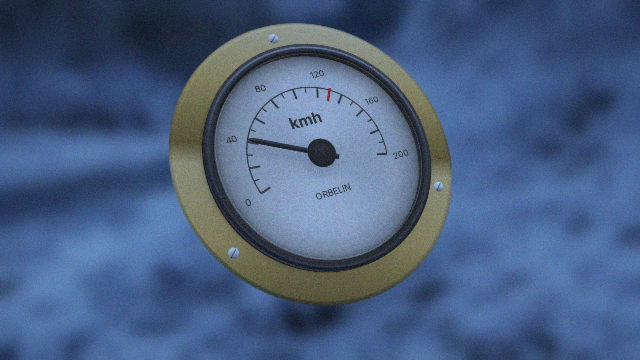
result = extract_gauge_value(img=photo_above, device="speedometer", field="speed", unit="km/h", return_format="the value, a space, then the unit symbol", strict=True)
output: 40 km/h
